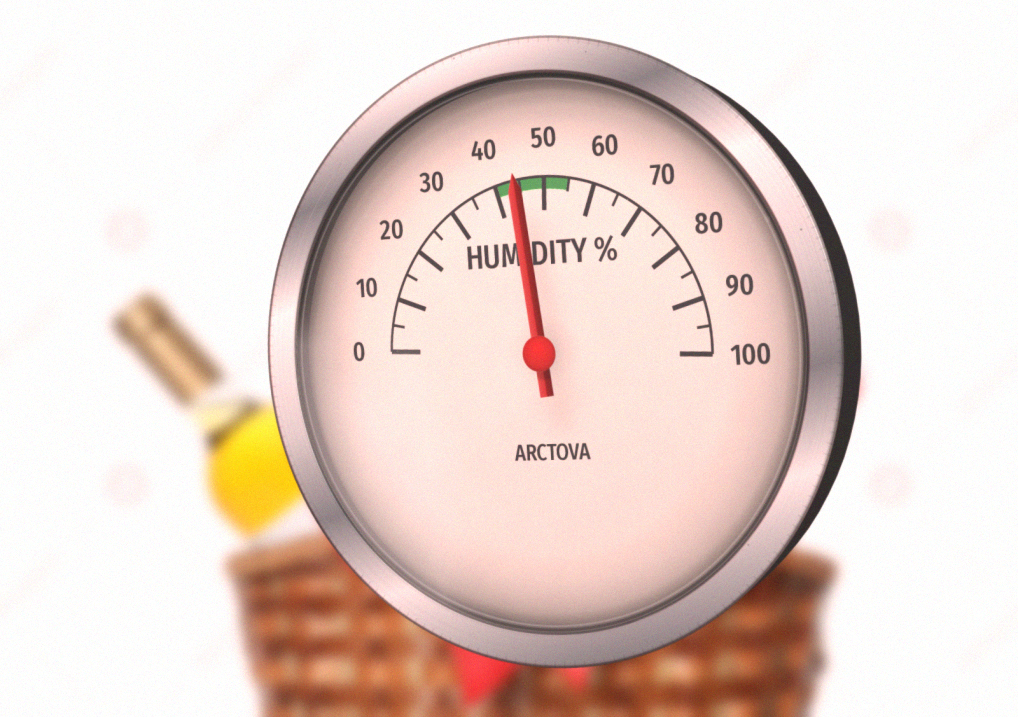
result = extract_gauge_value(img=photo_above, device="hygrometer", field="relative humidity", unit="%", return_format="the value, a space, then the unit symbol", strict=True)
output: 45 %
